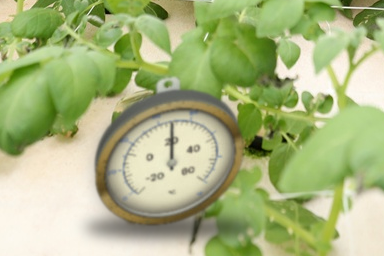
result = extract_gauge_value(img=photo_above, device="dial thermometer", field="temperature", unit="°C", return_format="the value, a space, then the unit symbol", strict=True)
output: 20 °C
